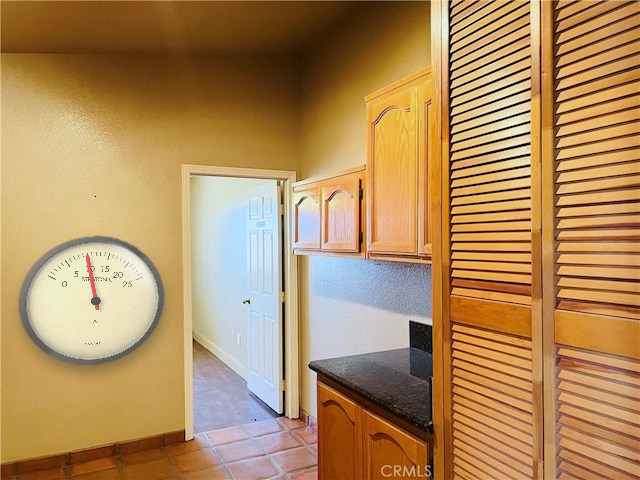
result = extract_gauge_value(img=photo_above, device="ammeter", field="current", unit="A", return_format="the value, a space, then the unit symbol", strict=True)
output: 10 A
